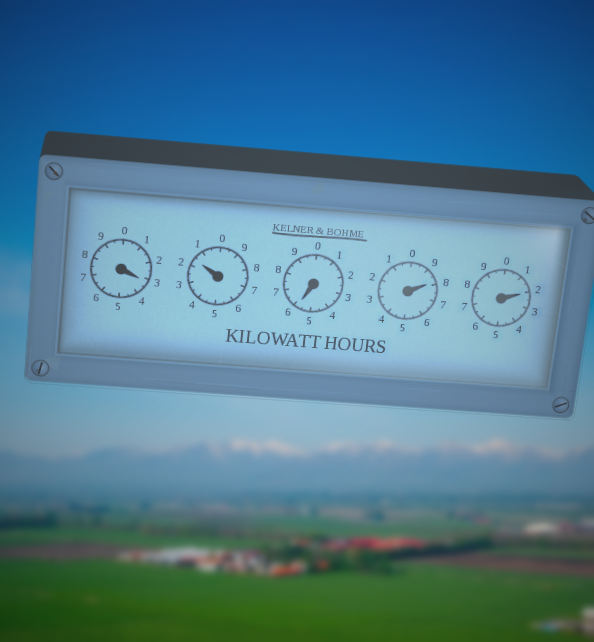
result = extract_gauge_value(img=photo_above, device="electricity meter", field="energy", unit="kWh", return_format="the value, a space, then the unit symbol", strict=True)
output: 31582 kWh
